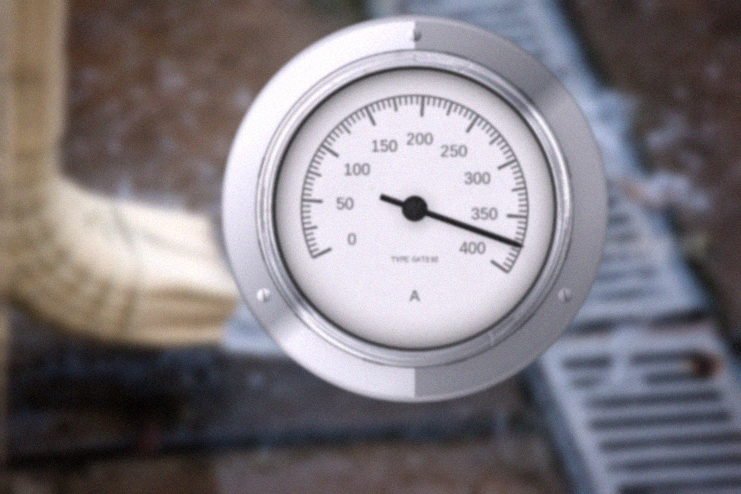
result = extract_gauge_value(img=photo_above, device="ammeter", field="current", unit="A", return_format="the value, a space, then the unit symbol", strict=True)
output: 375 A
